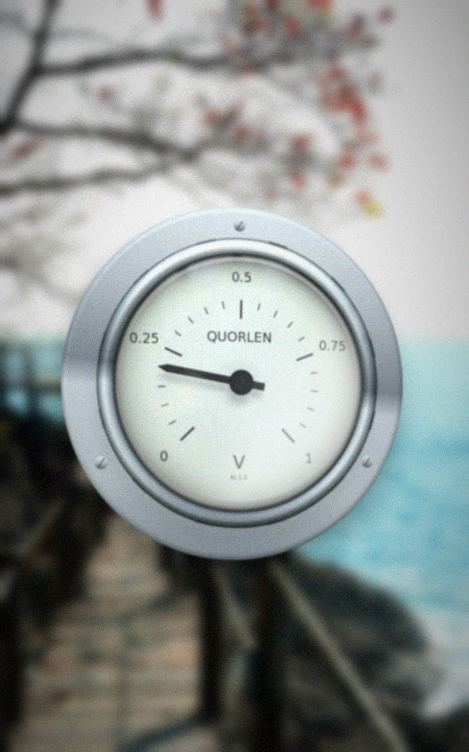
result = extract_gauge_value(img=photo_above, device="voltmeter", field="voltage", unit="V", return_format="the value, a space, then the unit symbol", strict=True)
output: 0.2 V
